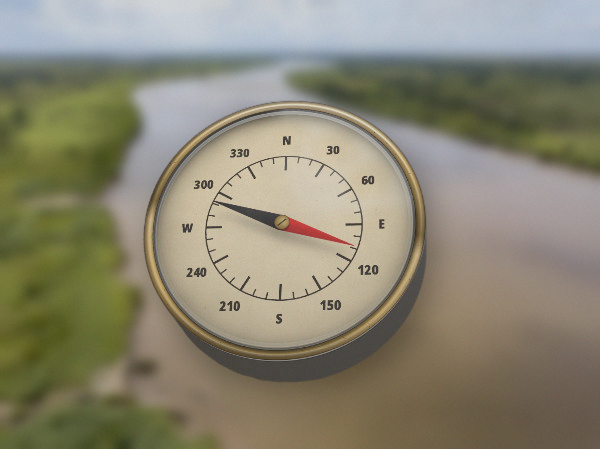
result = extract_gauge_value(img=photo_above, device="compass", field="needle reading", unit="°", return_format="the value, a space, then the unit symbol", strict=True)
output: 110 °
